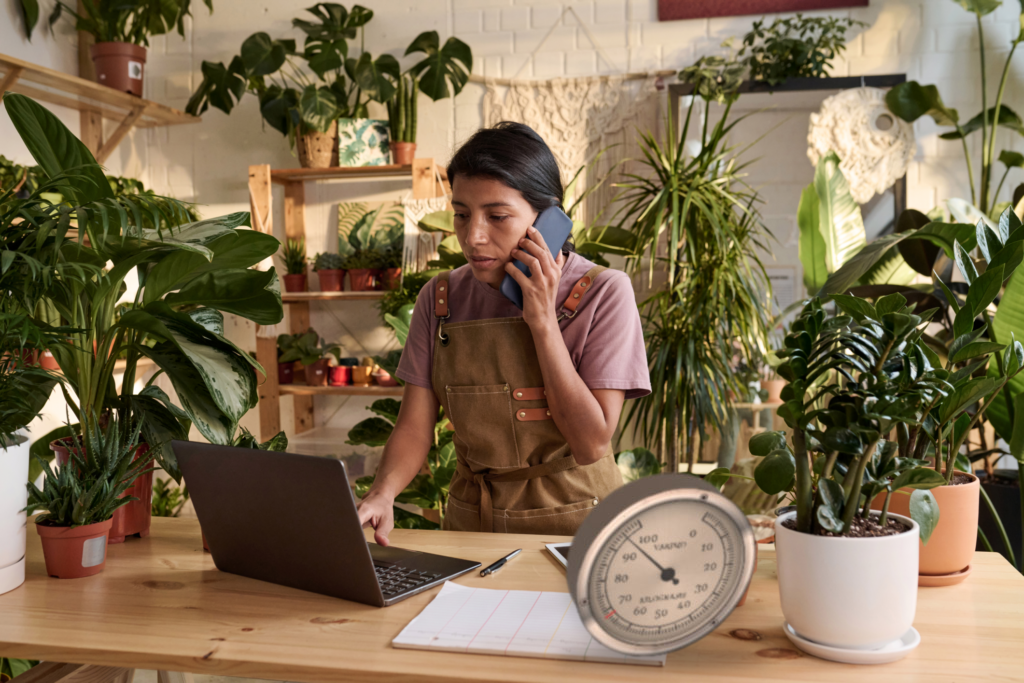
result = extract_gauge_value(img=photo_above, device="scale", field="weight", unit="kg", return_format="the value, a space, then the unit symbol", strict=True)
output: 95 kg
